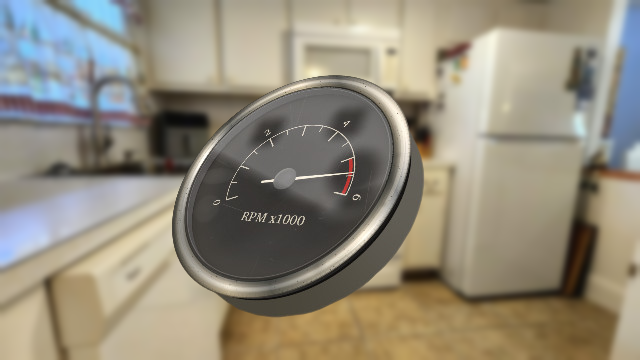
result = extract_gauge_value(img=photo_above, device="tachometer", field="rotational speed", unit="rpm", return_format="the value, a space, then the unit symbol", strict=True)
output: 5500 rpm
